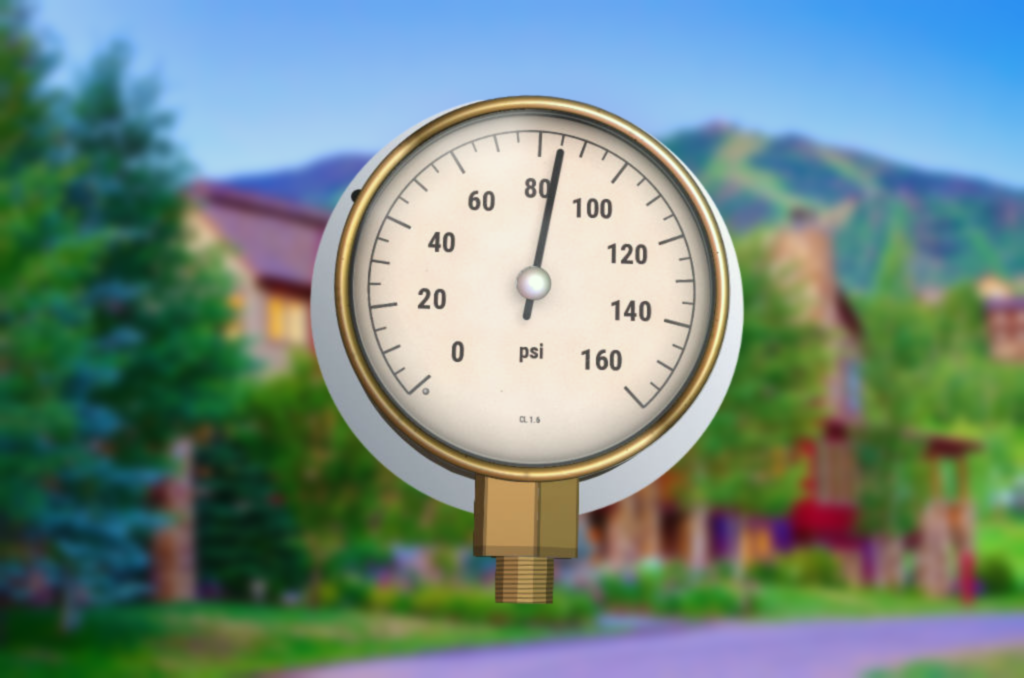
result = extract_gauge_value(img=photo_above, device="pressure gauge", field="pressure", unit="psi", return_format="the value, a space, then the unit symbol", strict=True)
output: 85 psi
